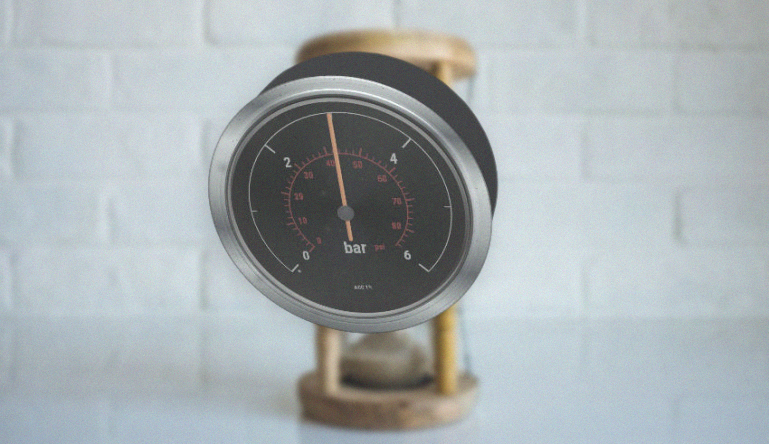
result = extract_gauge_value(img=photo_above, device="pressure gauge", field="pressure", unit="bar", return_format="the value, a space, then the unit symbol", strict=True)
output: 3 bar
